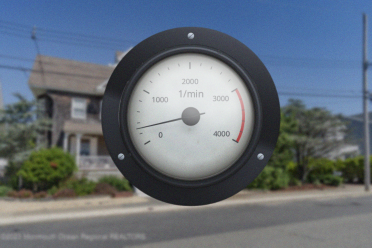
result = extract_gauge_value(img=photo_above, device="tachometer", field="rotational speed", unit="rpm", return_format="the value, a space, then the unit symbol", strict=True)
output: 300 rpm
